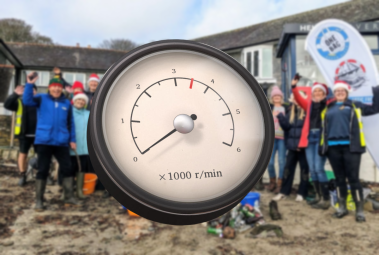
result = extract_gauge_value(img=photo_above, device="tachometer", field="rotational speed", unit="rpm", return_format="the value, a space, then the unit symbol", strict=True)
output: 0 rpm
